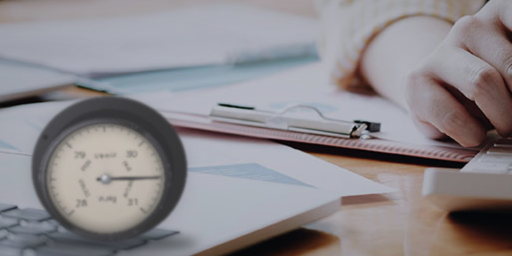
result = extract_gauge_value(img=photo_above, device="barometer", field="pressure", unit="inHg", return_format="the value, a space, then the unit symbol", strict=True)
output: 30.5 inHg
